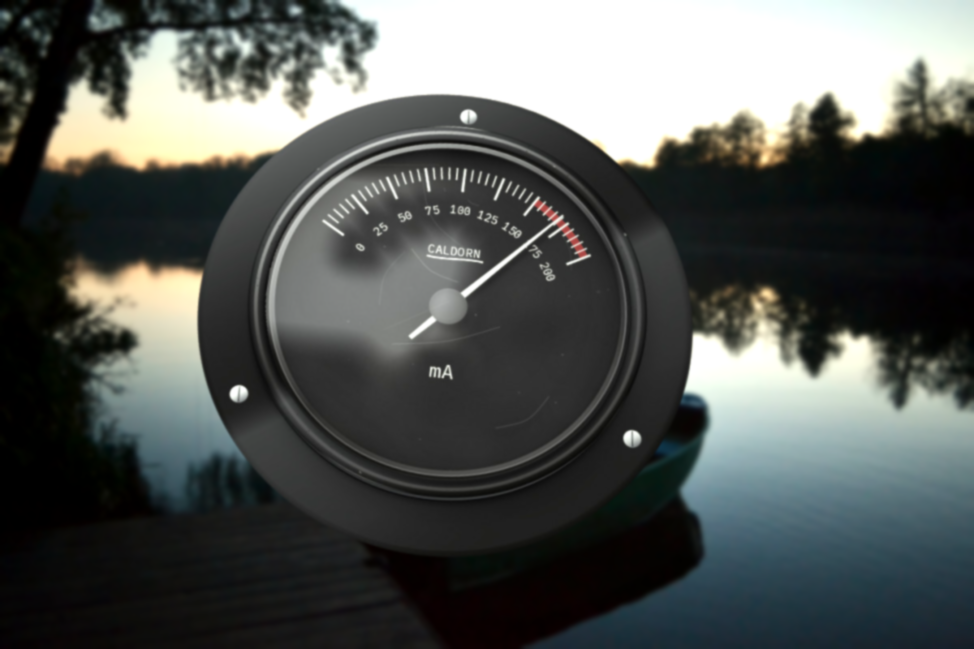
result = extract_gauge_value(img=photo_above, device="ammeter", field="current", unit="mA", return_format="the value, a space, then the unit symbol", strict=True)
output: 170 mA
